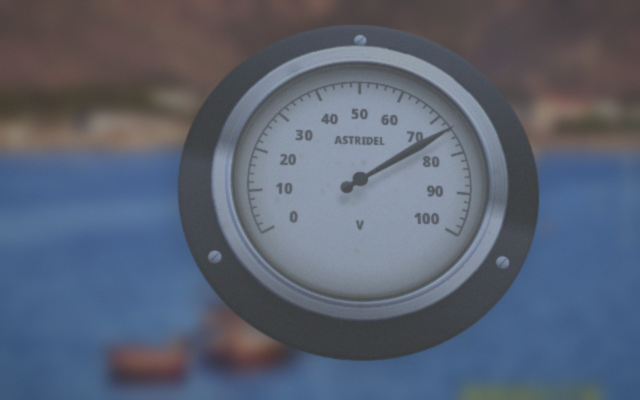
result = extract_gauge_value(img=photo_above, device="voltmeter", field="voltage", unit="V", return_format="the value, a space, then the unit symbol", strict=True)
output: 74 V
